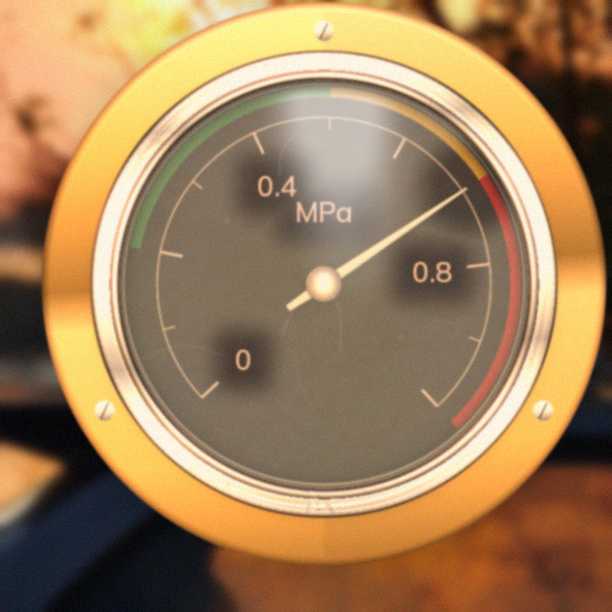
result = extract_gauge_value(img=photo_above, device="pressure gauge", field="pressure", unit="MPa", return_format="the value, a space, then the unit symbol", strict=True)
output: 0.7 MPa
